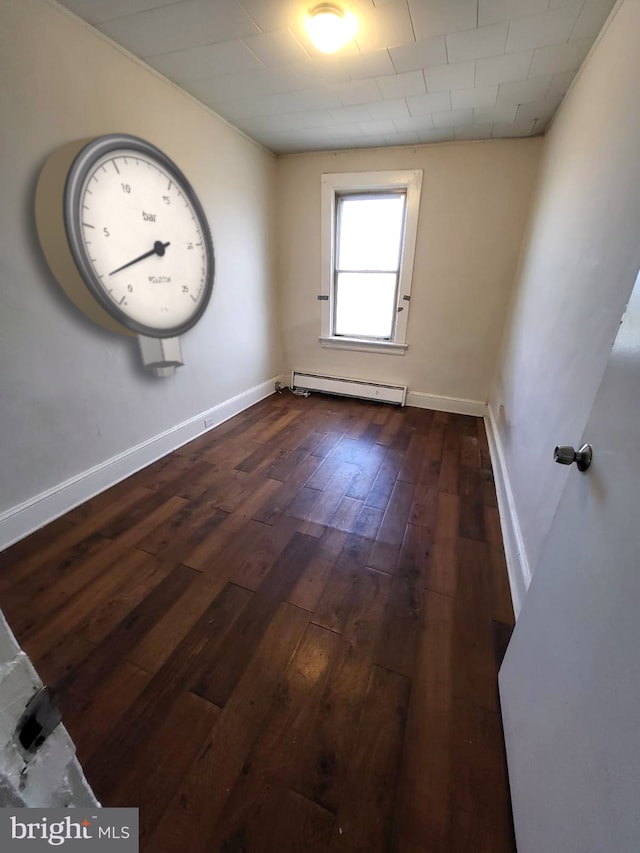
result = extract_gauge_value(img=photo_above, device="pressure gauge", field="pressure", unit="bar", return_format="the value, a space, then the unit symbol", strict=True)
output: 2 bar
